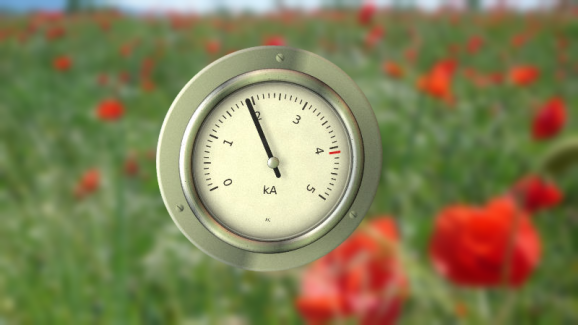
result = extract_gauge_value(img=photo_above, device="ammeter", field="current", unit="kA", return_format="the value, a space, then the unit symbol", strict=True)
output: 1.9 kA
